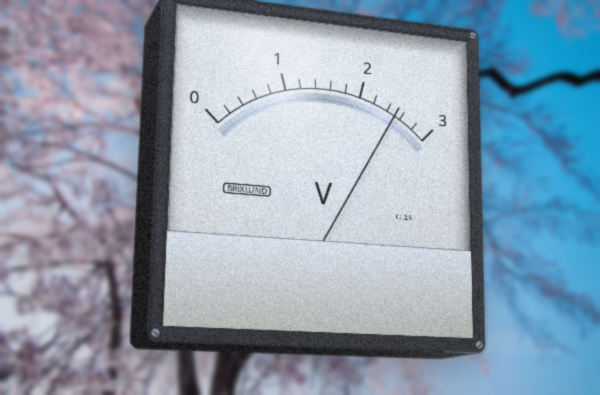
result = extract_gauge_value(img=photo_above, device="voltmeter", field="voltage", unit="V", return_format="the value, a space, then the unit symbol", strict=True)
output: 2.5 V
